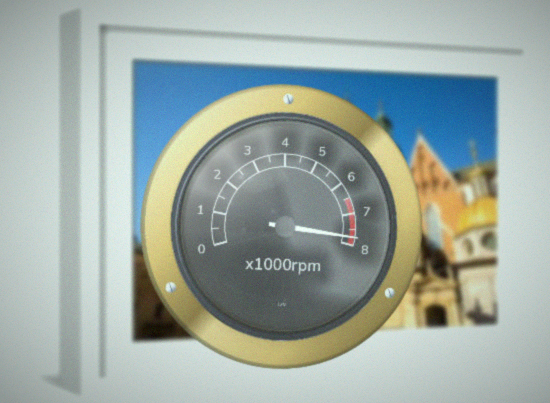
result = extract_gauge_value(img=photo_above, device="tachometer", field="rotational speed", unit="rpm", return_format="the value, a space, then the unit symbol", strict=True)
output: 7750 rpm
